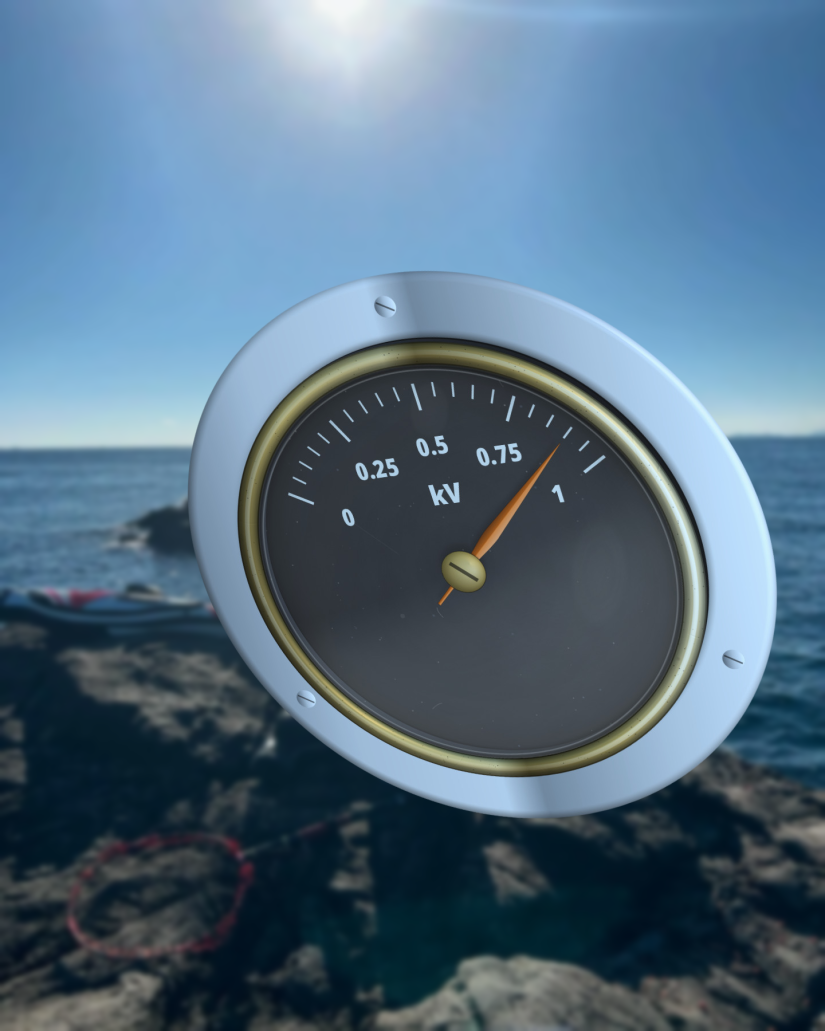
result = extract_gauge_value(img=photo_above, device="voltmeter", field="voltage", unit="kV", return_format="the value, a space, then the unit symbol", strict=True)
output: 0.9 kV
